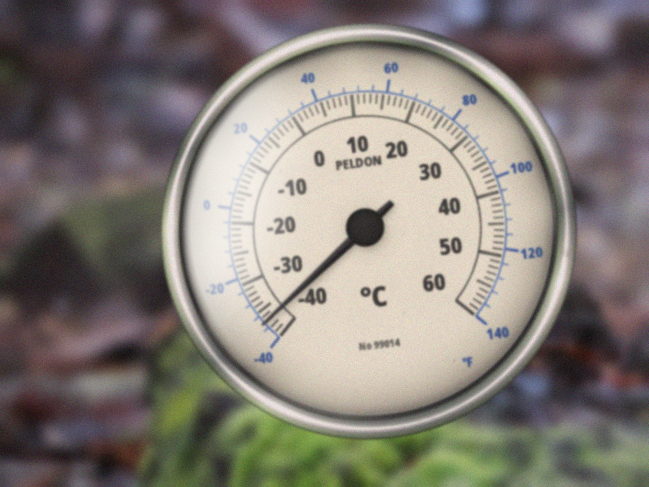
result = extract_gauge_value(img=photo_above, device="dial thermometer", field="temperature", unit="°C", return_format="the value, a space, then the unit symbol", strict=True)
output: -37 °C
